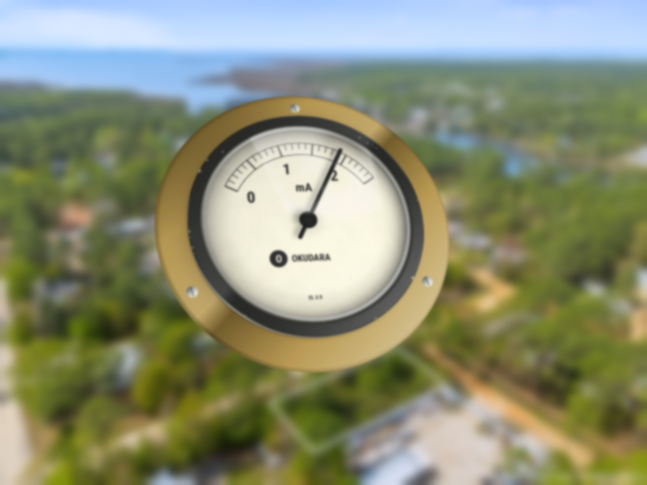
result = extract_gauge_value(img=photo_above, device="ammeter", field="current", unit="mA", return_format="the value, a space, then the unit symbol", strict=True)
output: 1.9 mA
